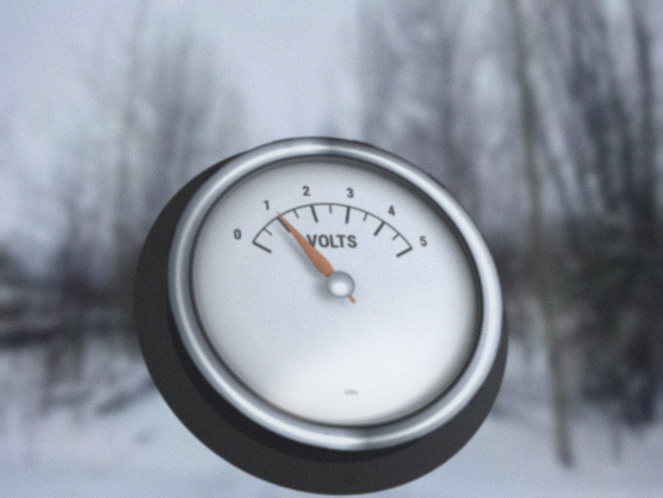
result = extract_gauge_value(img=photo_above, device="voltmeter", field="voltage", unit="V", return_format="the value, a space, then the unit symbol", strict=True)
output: 1 V
